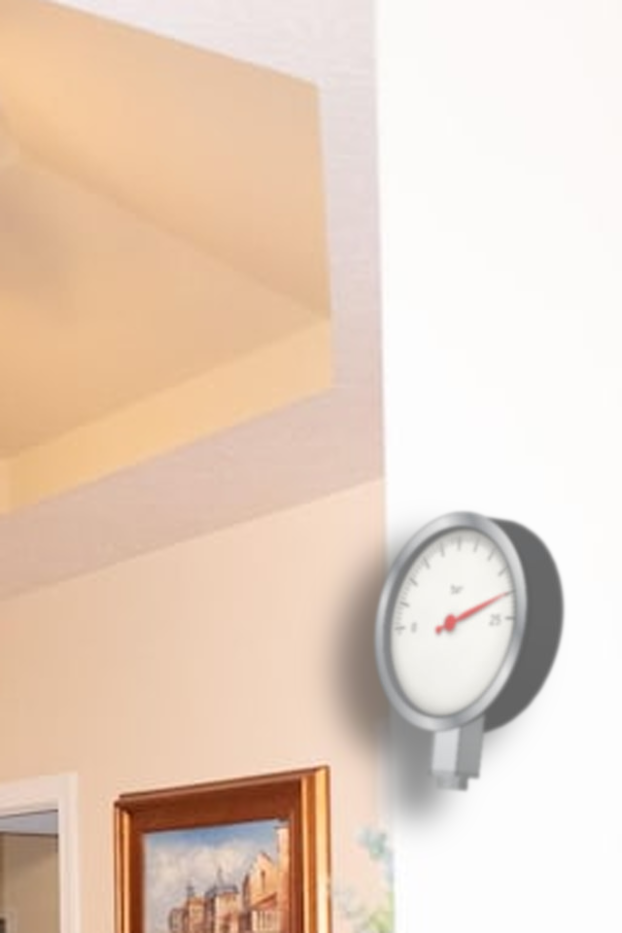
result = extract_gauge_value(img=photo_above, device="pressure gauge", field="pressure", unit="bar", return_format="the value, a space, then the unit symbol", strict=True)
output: 22.5 bar
